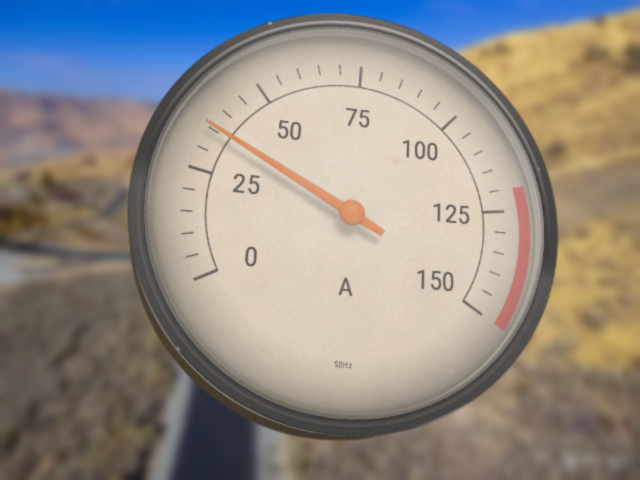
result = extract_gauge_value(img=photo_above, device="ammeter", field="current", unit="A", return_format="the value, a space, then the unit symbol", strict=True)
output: 35 A
